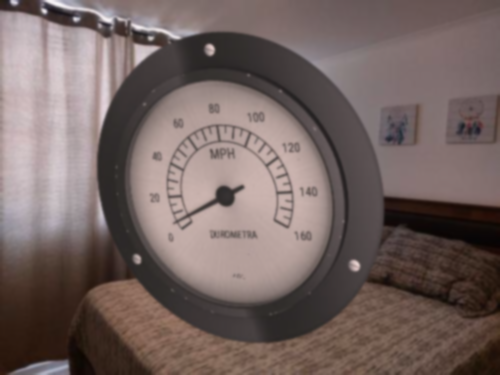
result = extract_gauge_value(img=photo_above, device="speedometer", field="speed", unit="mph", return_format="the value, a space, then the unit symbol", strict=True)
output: 5 mph
